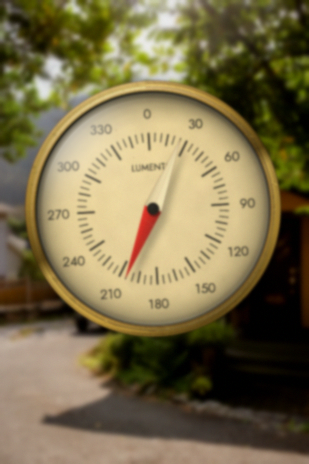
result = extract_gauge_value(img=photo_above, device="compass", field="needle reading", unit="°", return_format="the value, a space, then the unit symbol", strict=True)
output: 205 °
